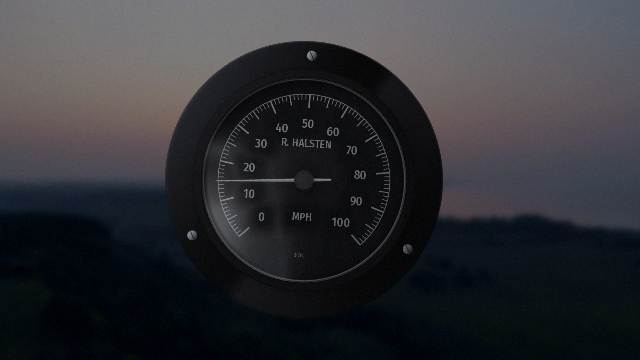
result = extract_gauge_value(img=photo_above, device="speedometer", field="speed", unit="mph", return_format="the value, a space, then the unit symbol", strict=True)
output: 15 mph
